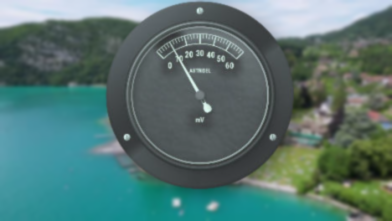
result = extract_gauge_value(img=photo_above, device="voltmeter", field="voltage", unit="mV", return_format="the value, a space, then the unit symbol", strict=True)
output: 10 mV
